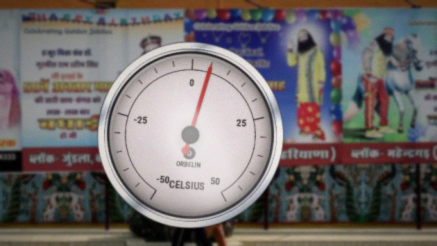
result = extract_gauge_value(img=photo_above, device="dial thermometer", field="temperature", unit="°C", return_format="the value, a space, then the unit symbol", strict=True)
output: 5 °C
